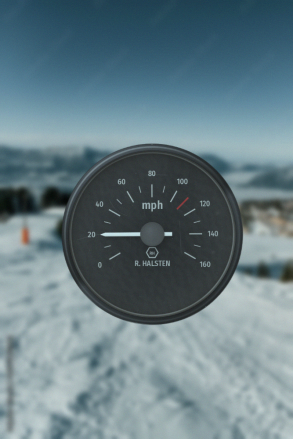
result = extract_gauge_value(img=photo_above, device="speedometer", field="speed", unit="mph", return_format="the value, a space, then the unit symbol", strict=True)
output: 20 mph
